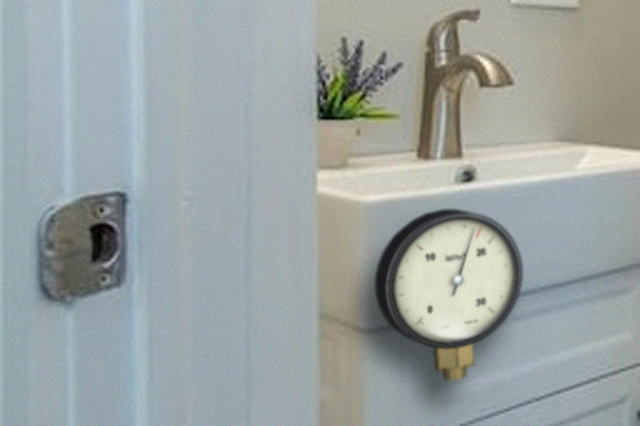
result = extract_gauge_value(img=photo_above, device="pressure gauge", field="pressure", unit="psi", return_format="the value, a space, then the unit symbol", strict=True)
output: 17 psi
